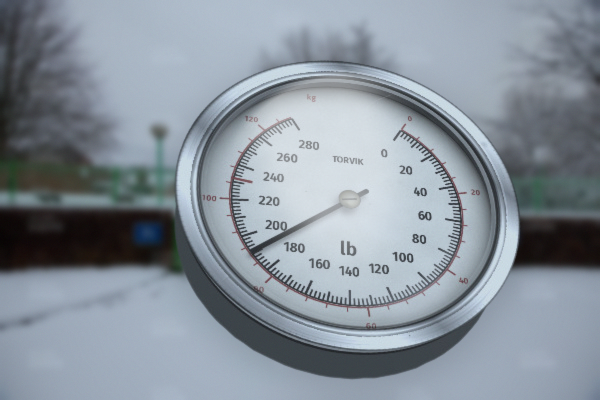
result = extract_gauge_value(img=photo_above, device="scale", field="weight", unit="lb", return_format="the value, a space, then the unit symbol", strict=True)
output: 190 lb
